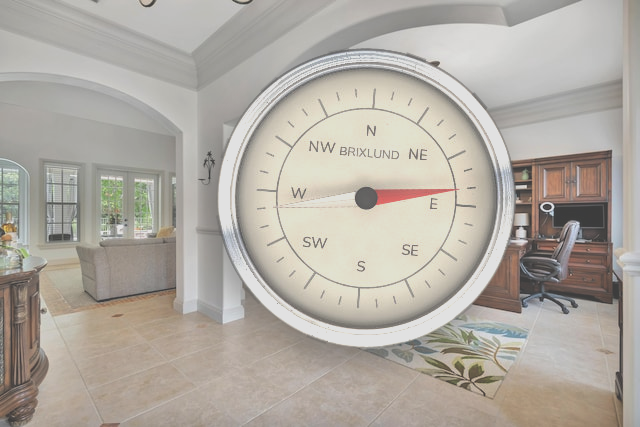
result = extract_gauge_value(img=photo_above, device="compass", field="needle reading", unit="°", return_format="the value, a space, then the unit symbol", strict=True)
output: 80 °
